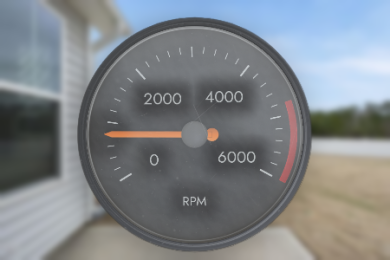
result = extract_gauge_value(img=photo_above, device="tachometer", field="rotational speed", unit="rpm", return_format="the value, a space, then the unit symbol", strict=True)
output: 800 rpm
